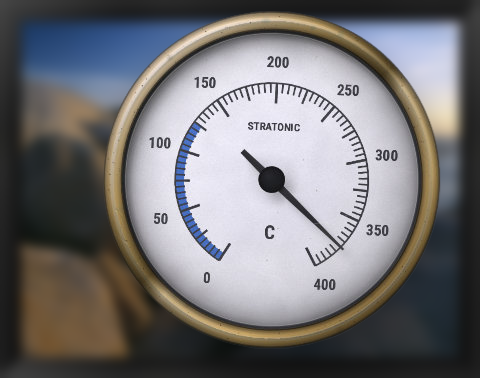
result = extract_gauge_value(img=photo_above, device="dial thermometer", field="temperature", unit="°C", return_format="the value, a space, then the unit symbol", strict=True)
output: 375 °C
